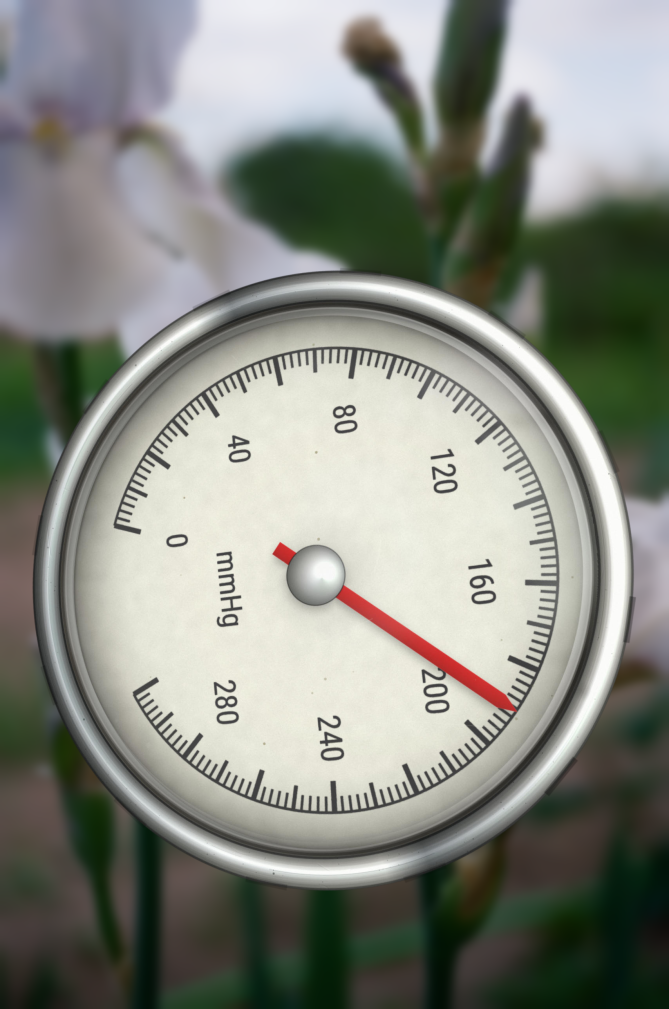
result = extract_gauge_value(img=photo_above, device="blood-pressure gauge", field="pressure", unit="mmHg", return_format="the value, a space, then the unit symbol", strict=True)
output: 190 mmHg
